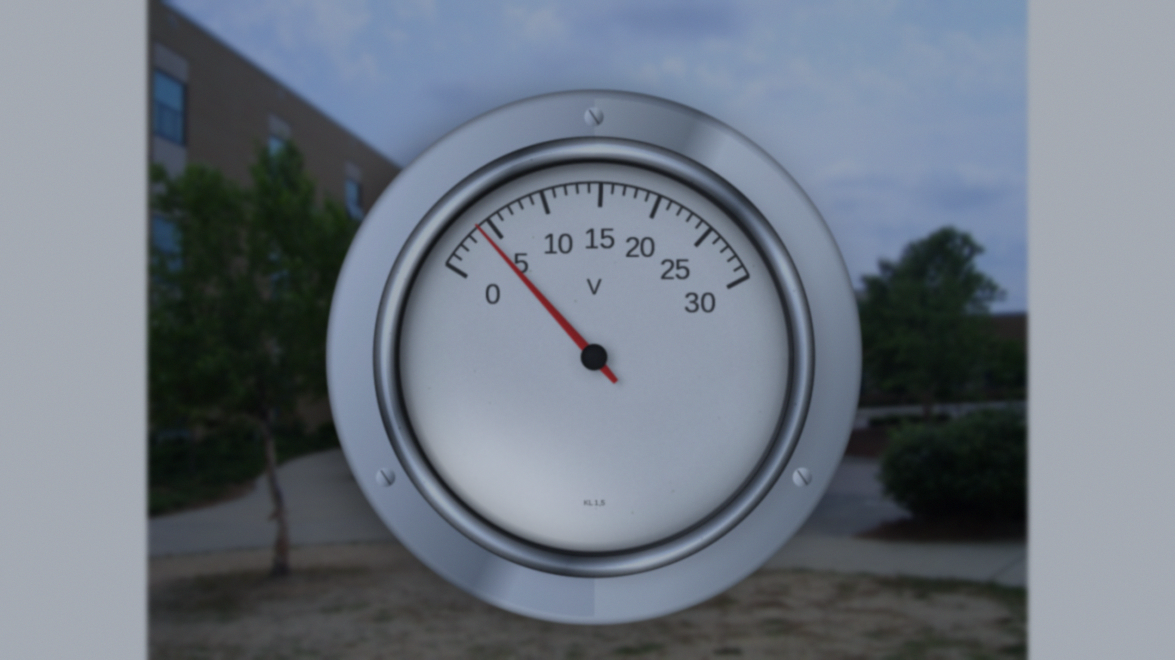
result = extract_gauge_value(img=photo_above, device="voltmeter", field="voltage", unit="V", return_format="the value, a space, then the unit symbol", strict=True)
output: 4 V
